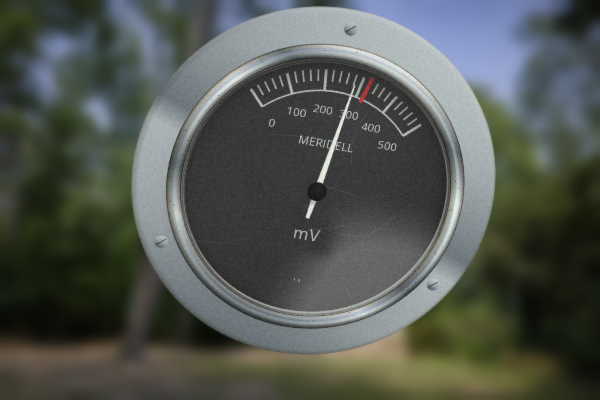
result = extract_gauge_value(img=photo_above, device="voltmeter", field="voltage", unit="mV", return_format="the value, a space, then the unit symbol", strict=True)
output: 280 mV
